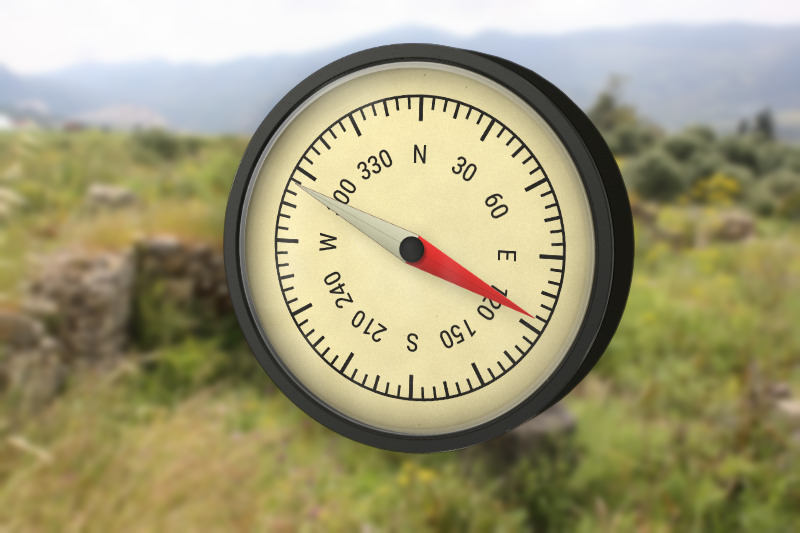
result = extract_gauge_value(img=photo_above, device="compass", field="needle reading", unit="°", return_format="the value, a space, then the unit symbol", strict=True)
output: 115 °
